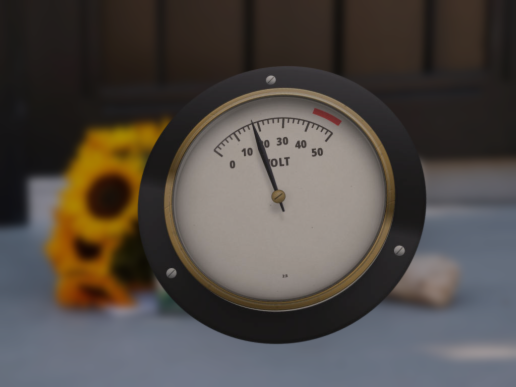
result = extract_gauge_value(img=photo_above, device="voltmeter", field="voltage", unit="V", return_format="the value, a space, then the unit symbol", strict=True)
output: 18 V
